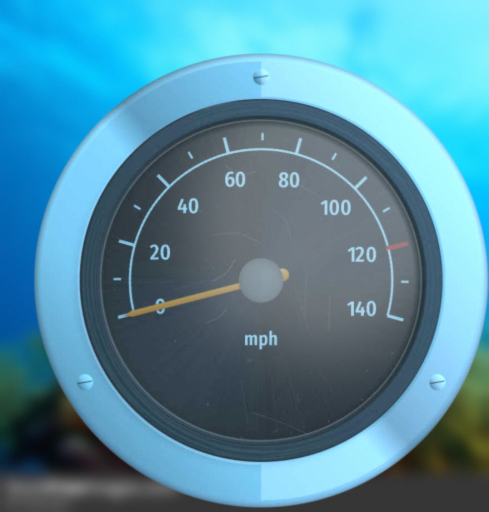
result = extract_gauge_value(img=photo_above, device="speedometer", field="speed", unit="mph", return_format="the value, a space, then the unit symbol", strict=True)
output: 0 mph
